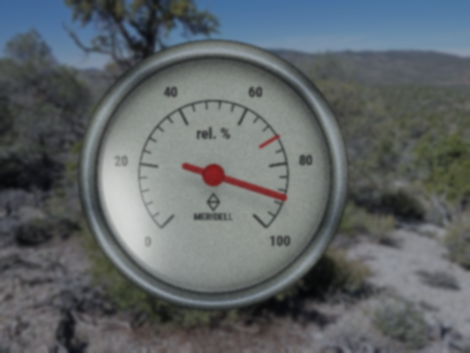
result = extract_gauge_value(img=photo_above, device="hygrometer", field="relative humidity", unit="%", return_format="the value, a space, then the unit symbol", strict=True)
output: 90 %
